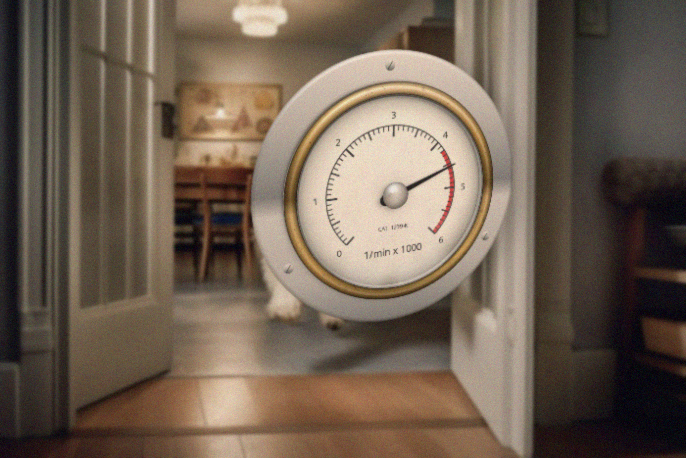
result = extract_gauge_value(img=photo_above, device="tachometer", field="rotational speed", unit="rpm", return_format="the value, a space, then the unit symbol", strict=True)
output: 4500 rpm
